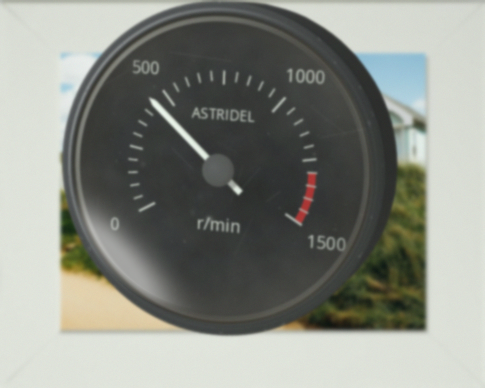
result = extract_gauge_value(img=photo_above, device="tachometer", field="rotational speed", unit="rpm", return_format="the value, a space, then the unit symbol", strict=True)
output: 450 rpm
